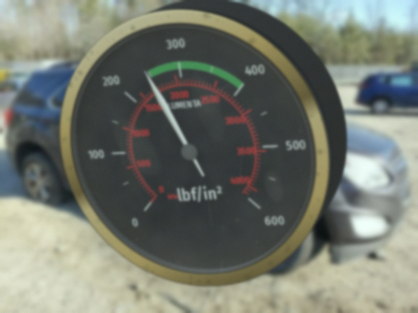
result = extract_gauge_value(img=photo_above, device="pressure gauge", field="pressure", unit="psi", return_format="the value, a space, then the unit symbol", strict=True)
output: 250 psi
